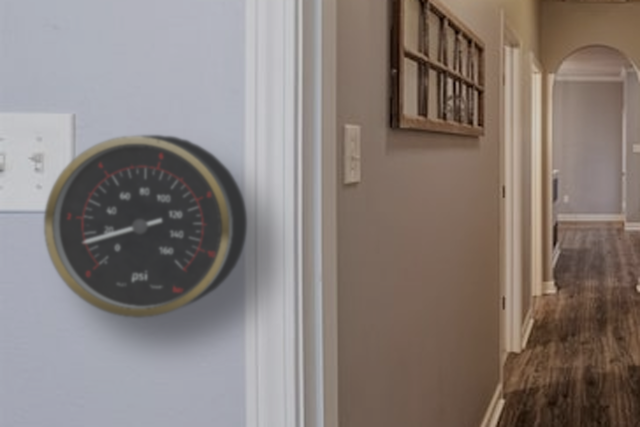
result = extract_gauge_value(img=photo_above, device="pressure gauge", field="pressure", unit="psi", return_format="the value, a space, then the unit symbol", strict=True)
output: 15 psi
